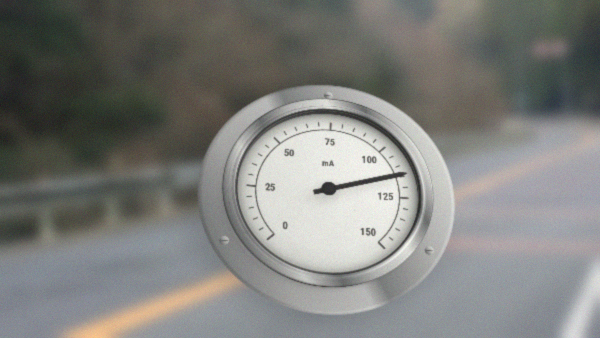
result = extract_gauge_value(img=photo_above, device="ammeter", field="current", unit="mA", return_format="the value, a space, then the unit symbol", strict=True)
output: 115 mA
